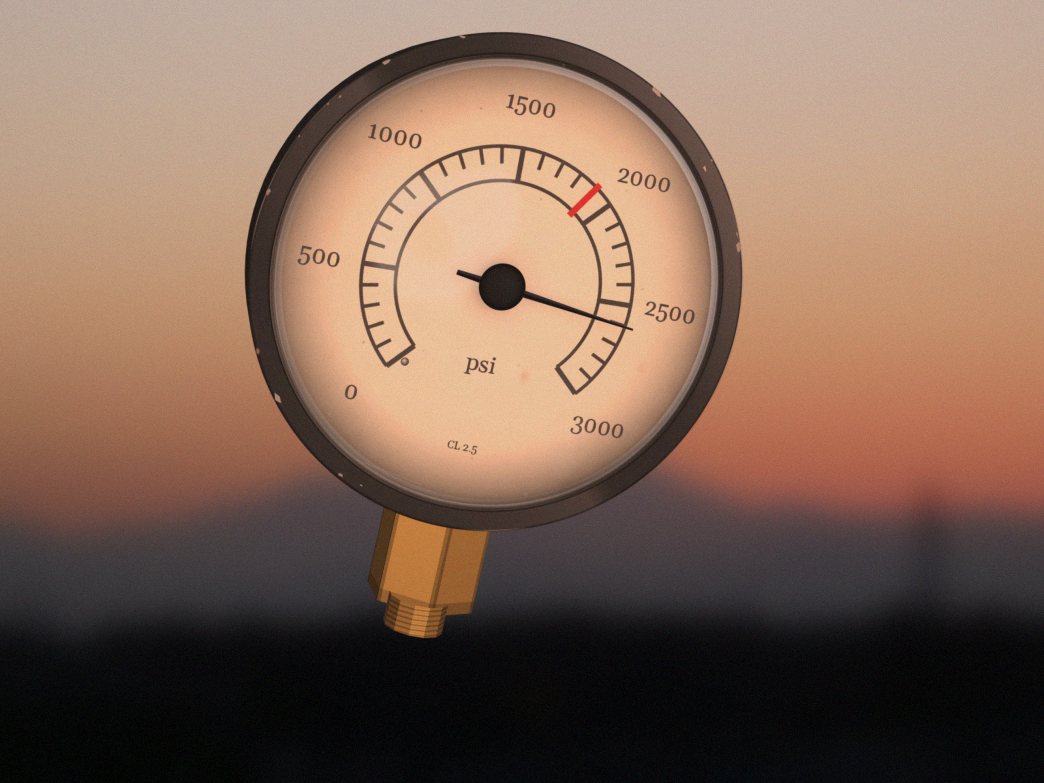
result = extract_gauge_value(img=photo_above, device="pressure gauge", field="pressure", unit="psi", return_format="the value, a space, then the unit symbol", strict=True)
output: 2600 psi
